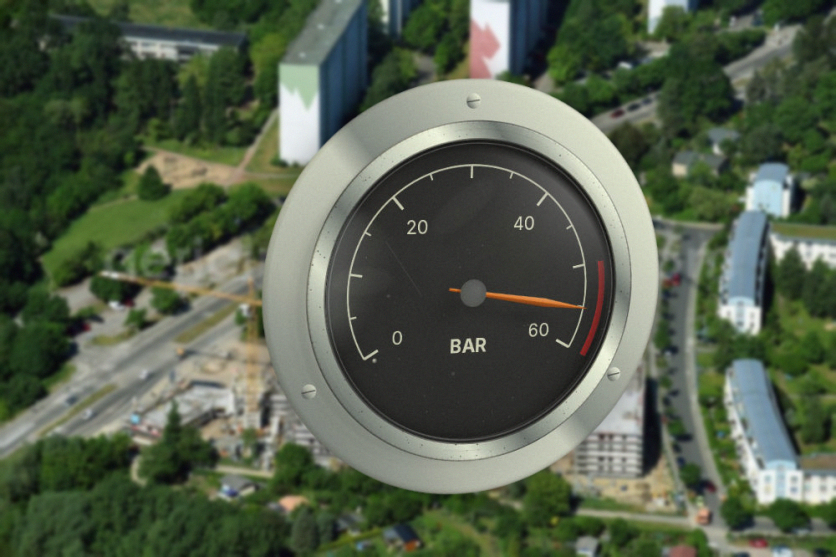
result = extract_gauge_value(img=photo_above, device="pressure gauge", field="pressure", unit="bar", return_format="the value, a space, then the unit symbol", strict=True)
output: 55 bar
